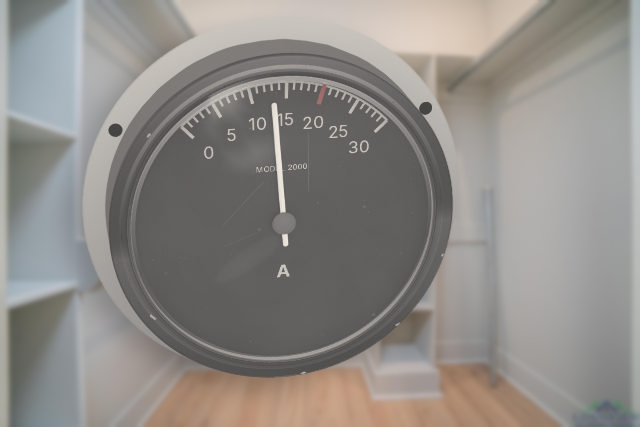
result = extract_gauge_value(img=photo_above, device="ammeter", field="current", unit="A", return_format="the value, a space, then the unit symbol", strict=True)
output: 13 A
